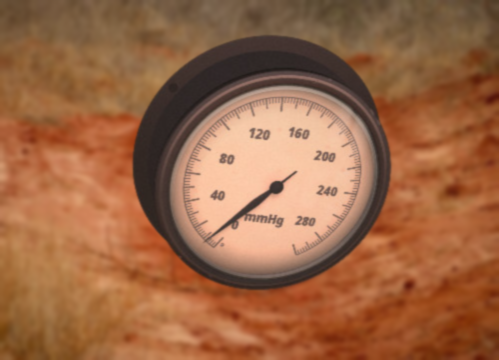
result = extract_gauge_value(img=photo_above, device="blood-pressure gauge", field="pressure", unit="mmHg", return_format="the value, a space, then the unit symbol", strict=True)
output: 10 mmHg
